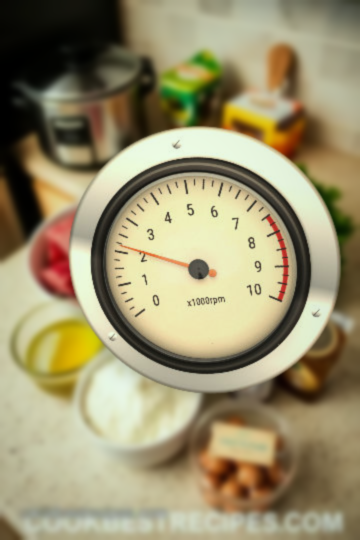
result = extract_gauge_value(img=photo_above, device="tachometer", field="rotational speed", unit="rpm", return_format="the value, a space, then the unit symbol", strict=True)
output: 2250 rpm
